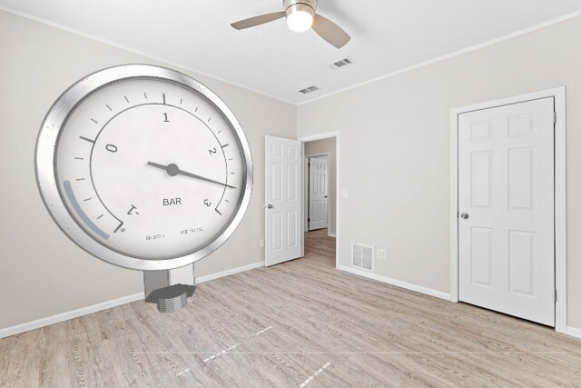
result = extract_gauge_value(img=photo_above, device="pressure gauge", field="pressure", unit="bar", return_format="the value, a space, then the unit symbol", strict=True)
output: 2.6 bar
